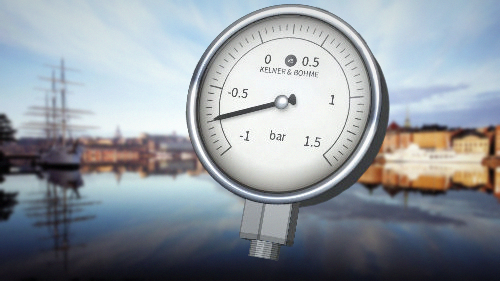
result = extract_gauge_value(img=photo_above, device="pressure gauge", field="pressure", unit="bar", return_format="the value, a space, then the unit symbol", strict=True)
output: -0.75 bar
